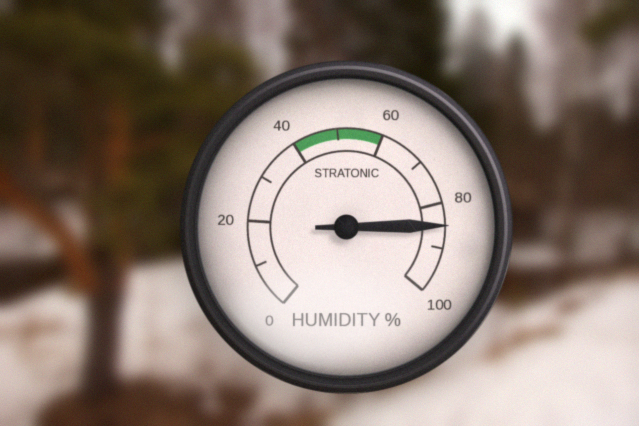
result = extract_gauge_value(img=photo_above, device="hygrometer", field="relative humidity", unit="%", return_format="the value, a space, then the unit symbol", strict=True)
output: 85 %
